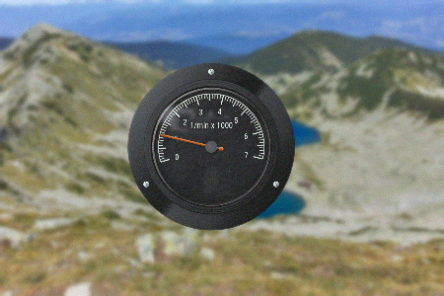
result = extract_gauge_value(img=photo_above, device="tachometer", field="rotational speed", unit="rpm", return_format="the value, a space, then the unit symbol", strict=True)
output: 1000 rpm
